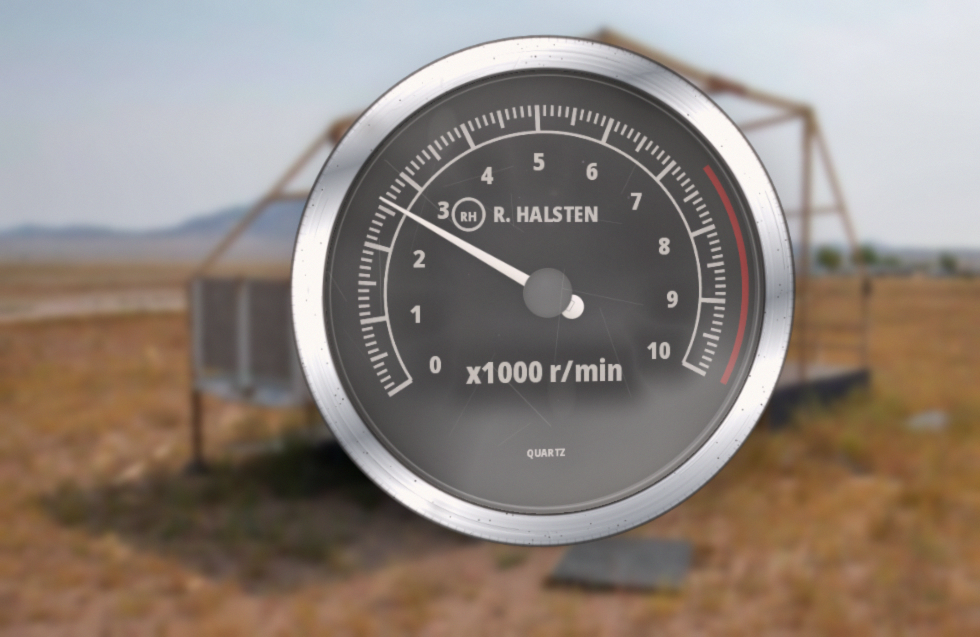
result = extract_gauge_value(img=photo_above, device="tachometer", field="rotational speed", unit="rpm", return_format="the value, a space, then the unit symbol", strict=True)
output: 2600 rpm
